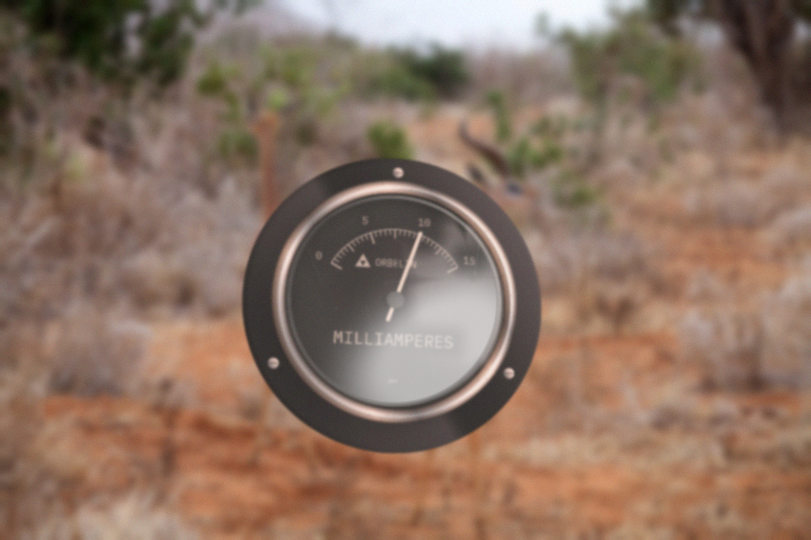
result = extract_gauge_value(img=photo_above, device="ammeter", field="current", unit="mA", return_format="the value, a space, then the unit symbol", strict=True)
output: 10 mA
